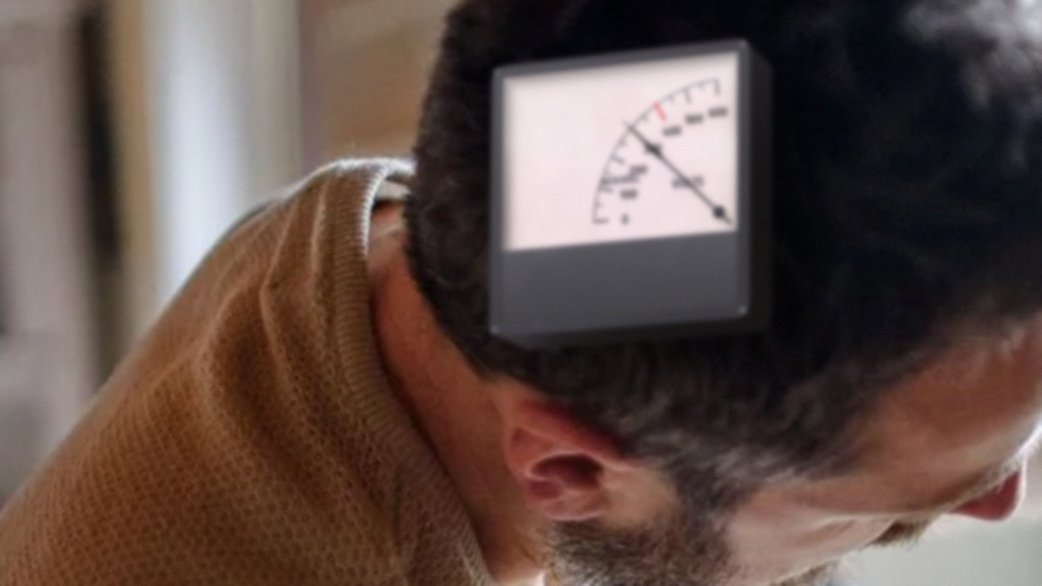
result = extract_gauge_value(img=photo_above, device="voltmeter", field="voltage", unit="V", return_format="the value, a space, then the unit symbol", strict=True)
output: 300 V
